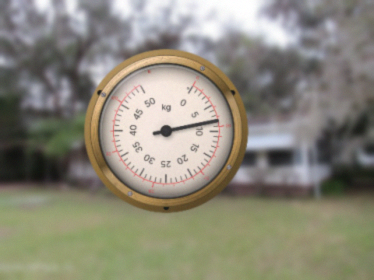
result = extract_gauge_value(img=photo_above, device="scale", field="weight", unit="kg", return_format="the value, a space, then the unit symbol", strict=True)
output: 8 kg
